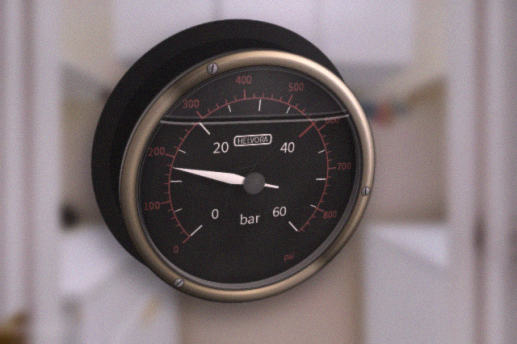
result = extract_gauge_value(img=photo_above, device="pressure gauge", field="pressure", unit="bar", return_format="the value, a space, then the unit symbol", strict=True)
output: 12.5 bar
